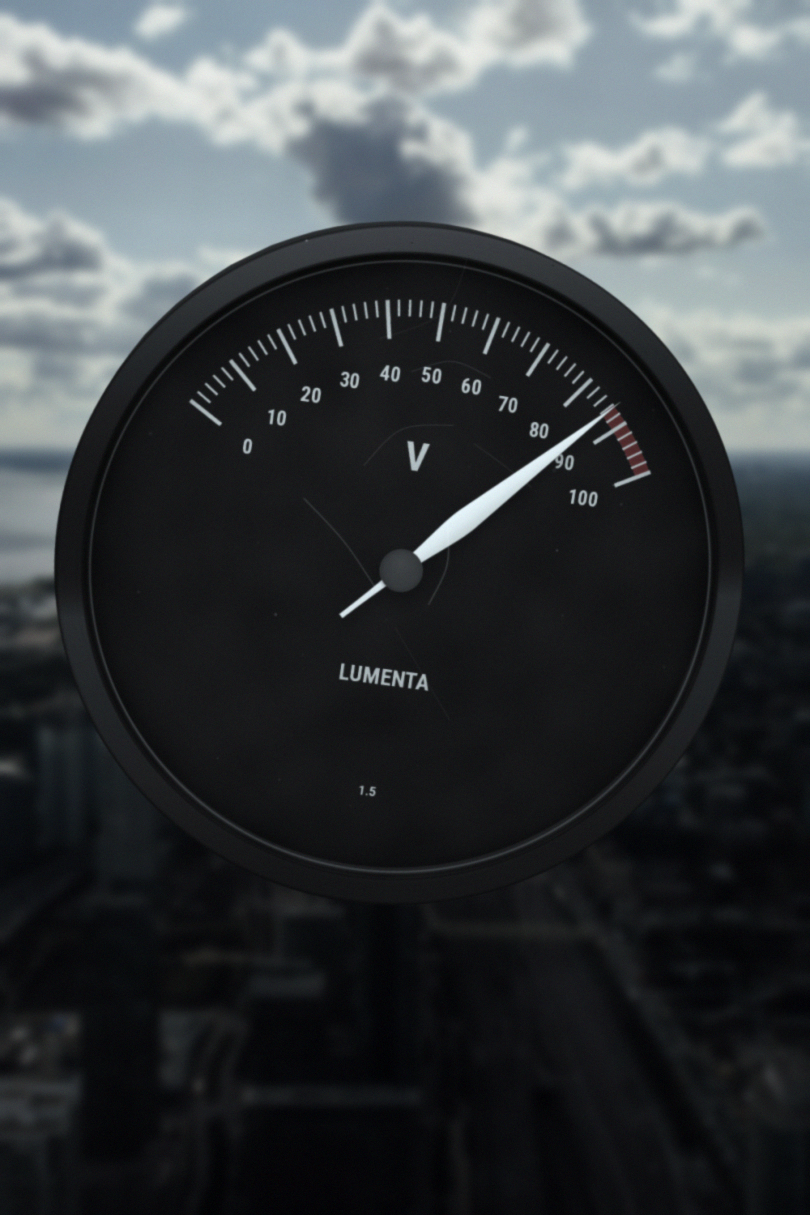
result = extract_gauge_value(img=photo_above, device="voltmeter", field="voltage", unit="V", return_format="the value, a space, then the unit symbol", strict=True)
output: 86 V
